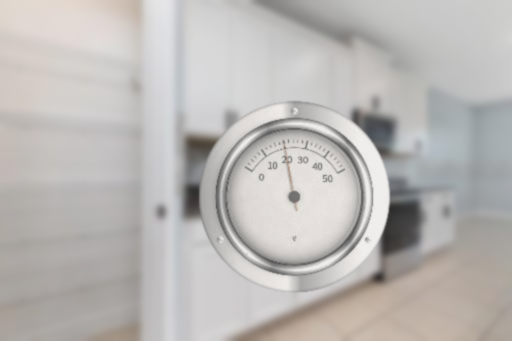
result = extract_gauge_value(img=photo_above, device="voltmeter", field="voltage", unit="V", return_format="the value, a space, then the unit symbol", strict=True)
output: 20 V
